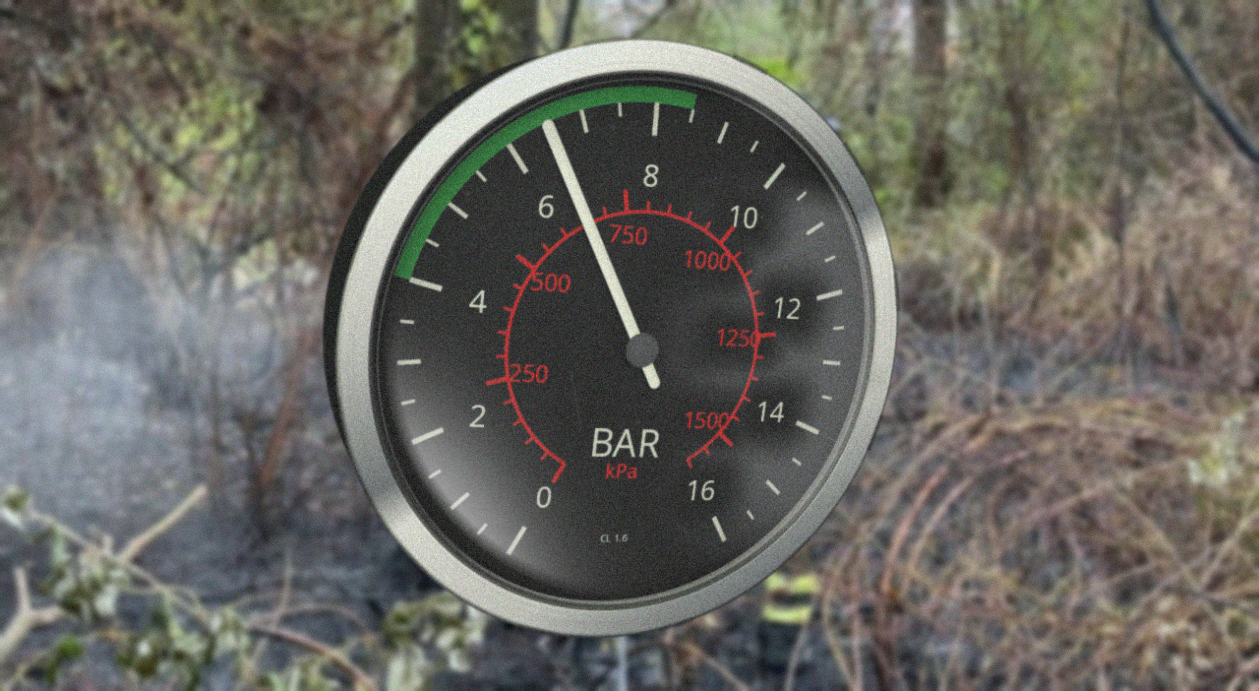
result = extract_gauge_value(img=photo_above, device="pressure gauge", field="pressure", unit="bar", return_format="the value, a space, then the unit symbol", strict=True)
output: 6.5 bar
